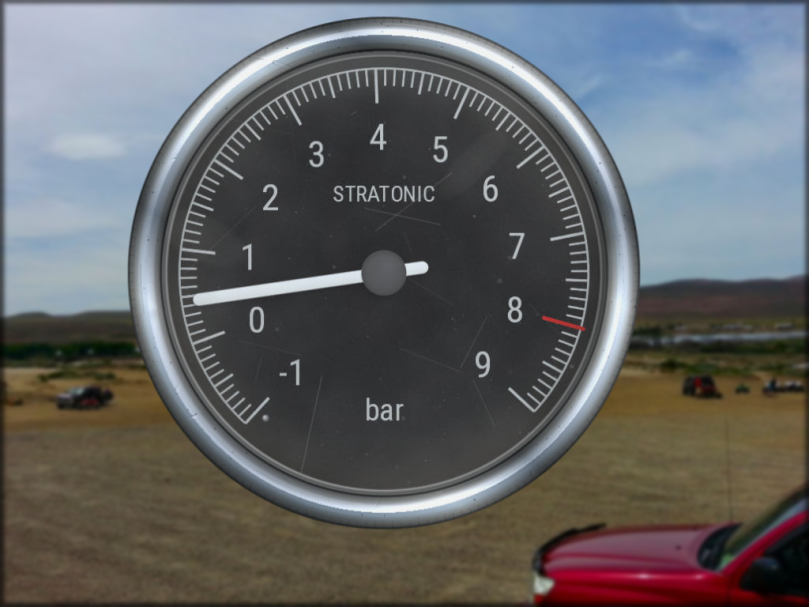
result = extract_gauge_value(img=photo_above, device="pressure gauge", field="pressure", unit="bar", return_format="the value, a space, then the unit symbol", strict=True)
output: 0.45 bar
